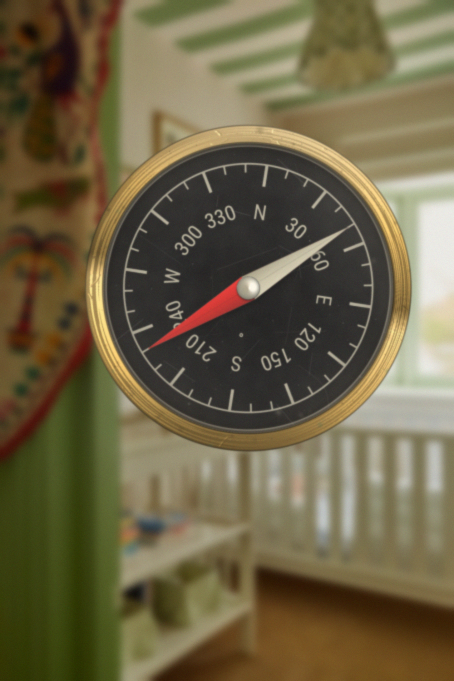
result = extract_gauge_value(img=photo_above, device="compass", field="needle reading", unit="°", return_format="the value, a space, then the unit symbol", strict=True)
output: 230 °
